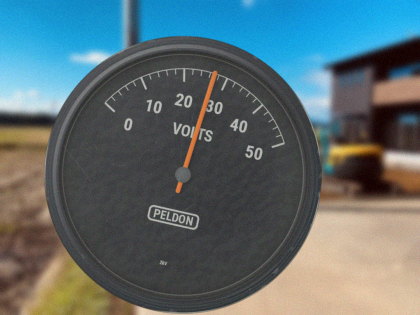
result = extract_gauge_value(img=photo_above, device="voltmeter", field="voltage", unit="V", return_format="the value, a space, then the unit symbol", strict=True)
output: 27 V
